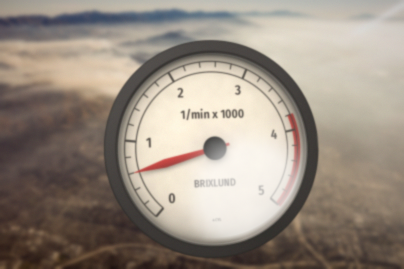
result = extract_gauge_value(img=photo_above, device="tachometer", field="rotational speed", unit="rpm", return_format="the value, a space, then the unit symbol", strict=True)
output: 600 rpm
